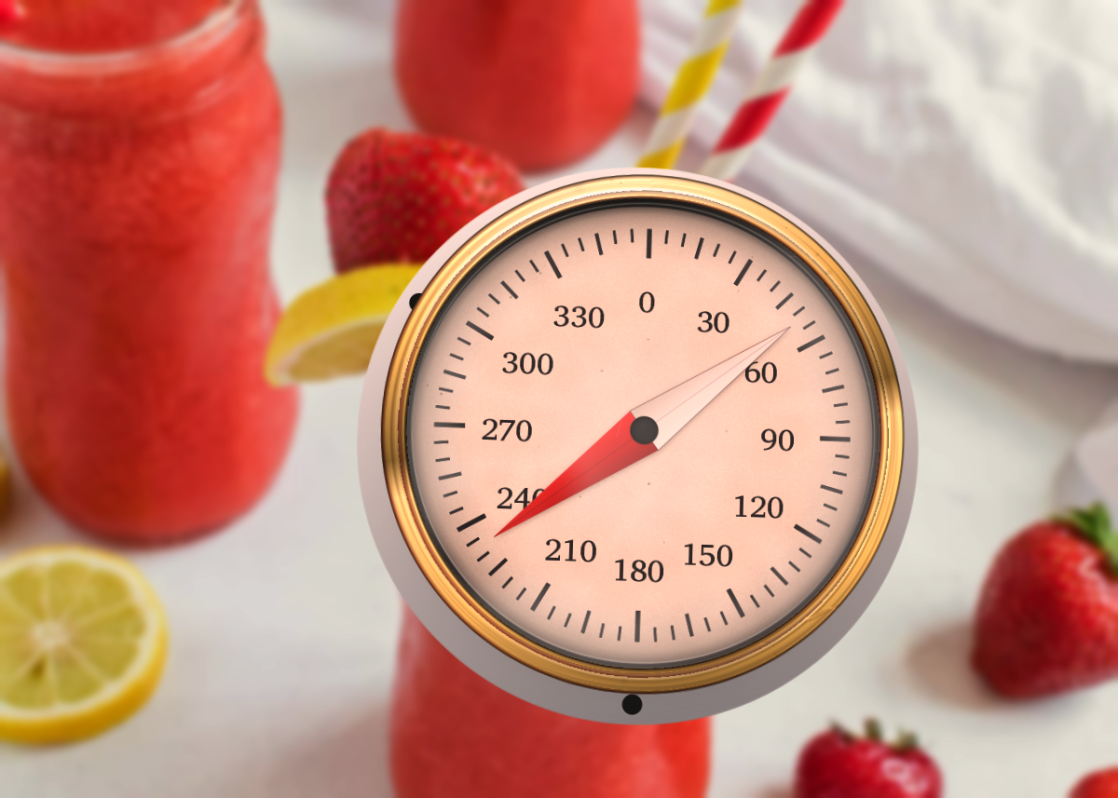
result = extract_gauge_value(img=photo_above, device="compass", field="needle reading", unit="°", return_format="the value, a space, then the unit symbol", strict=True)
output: 232.5 °
